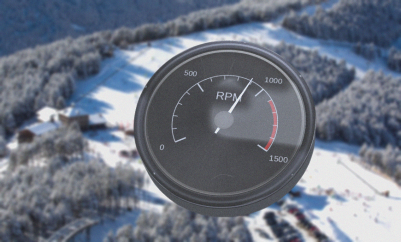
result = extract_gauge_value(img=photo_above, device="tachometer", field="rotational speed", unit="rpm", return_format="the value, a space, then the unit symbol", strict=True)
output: 900 rpm
